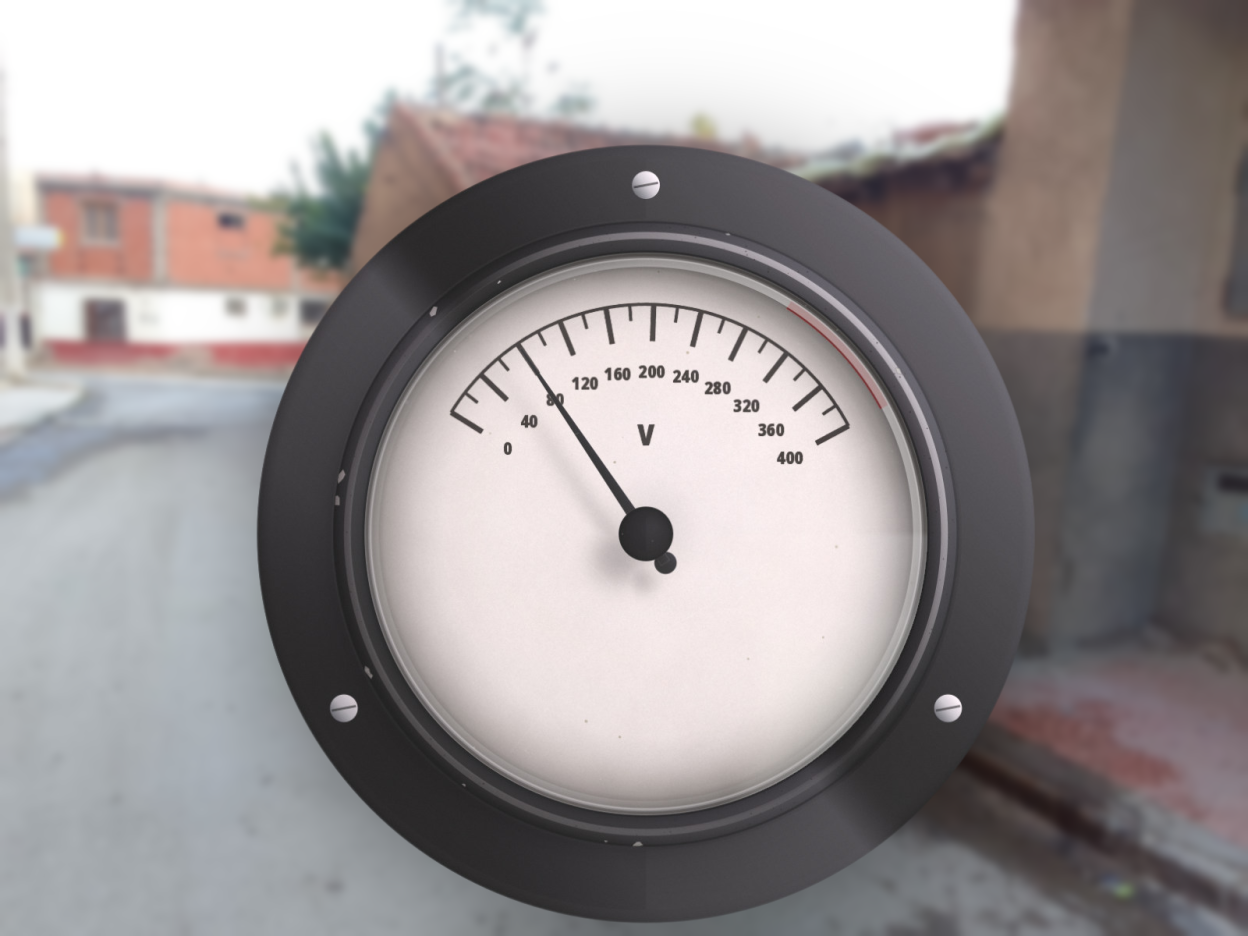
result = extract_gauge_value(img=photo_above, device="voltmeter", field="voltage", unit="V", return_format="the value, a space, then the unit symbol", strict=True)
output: 80 V
